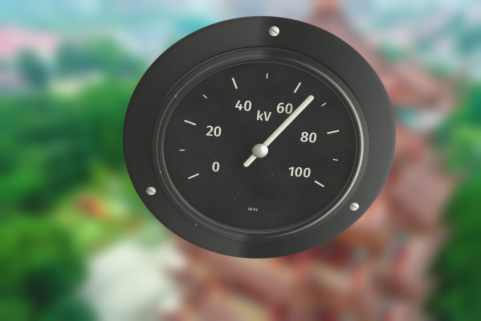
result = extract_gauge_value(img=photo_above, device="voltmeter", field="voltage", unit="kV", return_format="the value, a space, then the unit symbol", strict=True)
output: 65 kV
